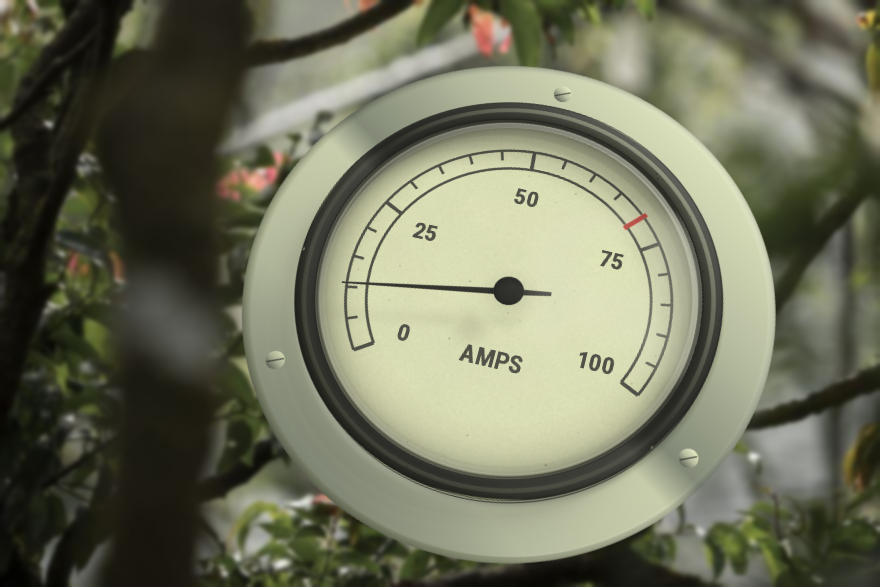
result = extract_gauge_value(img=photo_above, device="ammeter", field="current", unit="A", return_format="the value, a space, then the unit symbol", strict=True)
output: 10 A
